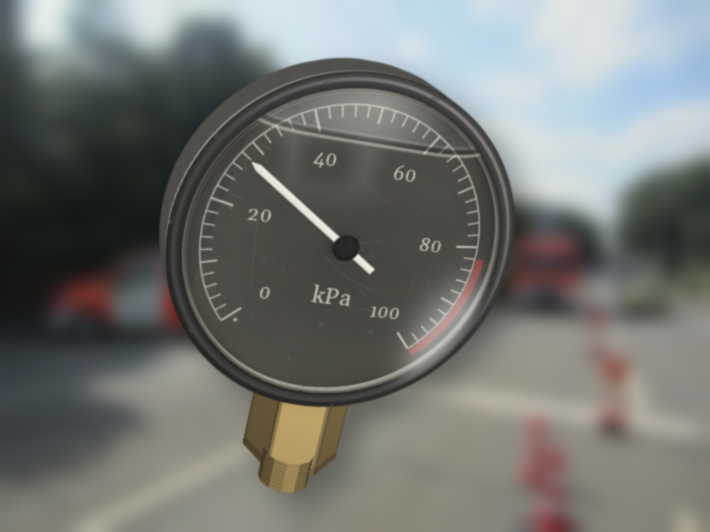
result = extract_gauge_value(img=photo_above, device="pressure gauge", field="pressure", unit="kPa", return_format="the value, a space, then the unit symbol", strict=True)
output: 28 kPa
